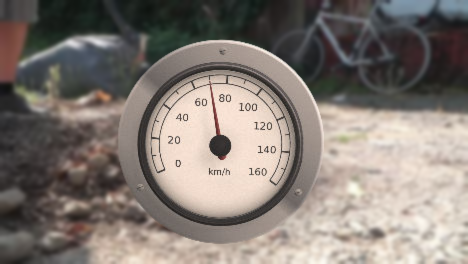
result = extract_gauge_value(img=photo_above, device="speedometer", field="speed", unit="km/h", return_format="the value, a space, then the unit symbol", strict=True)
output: 70 km/h
